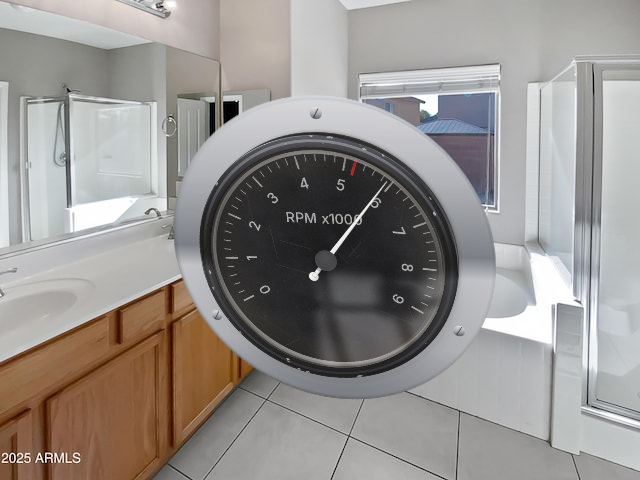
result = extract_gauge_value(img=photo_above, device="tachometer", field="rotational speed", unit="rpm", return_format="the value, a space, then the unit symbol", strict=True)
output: 5900 rpm
